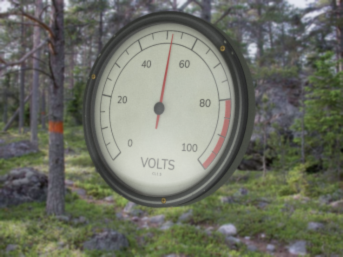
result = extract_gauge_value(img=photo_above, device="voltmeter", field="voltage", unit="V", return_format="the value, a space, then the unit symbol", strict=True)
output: 52.5 V
